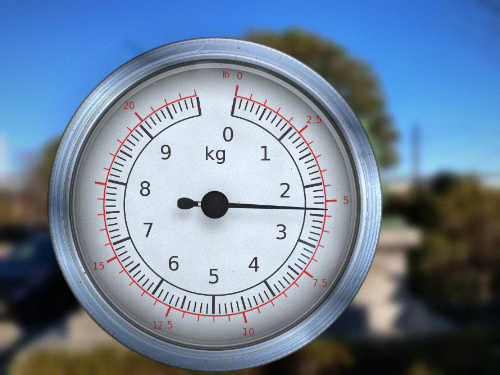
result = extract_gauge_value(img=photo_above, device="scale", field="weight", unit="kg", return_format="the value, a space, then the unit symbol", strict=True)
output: 2.4 kg
